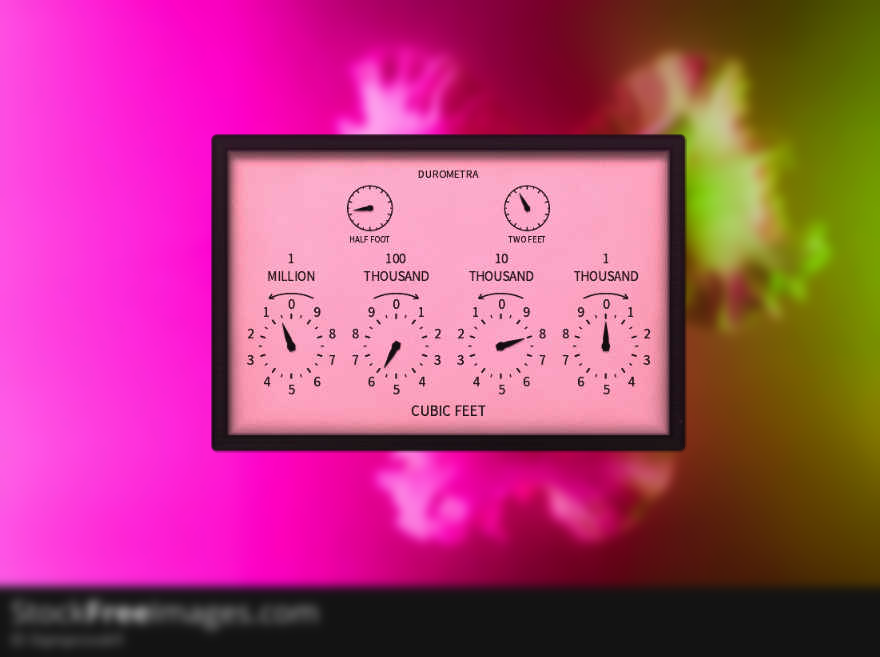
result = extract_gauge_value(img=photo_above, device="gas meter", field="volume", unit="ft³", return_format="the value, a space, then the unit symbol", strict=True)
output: 58000 ft³
